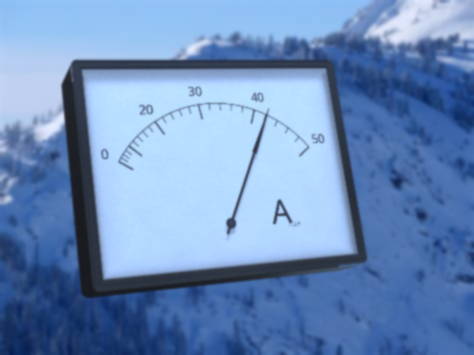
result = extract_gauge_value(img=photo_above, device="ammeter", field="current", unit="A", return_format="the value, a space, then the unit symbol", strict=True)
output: 42 A
